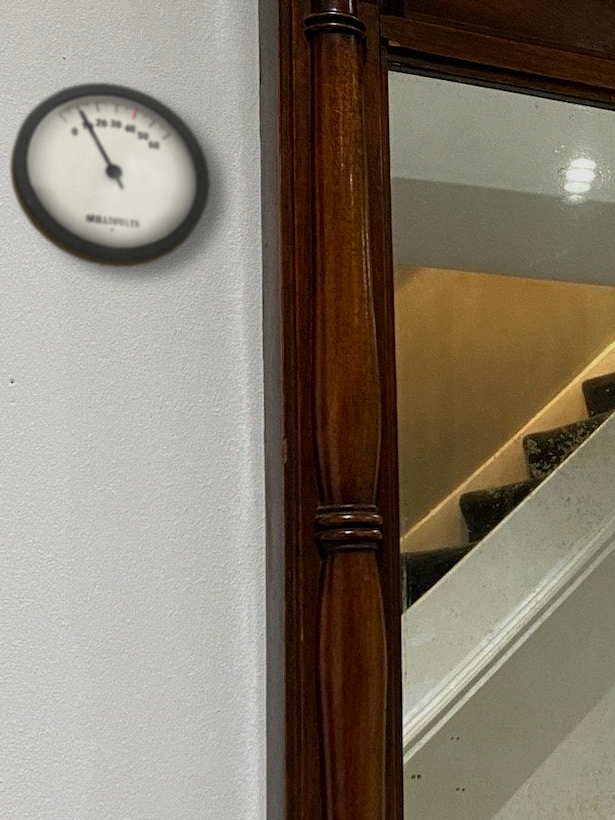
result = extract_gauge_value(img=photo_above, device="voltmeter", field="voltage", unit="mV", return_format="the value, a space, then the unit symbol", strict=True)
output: 10 mV
